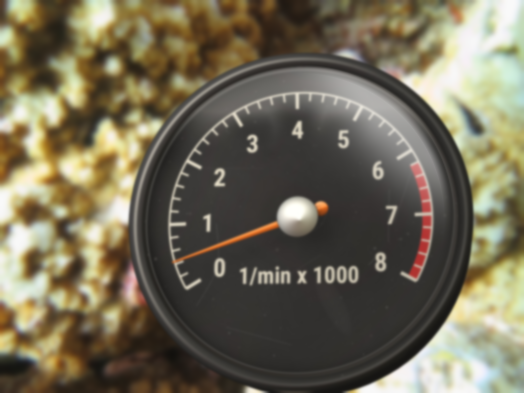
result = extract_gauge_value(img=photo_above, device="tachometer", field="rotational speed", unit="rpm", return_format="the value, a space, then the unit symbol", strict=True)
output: 400 rpm
